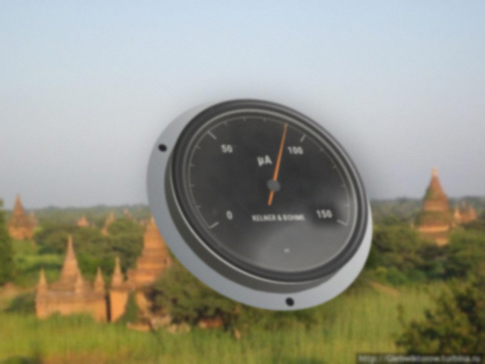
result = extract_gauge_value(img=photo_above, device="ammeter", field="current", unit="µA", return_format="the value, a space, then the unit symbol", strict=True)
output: 90 µA
